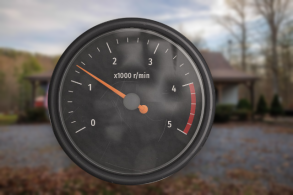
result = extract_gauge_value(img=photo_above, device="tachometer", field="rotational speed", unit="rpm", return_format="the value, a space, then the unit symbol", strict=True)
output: 1300 rpm
